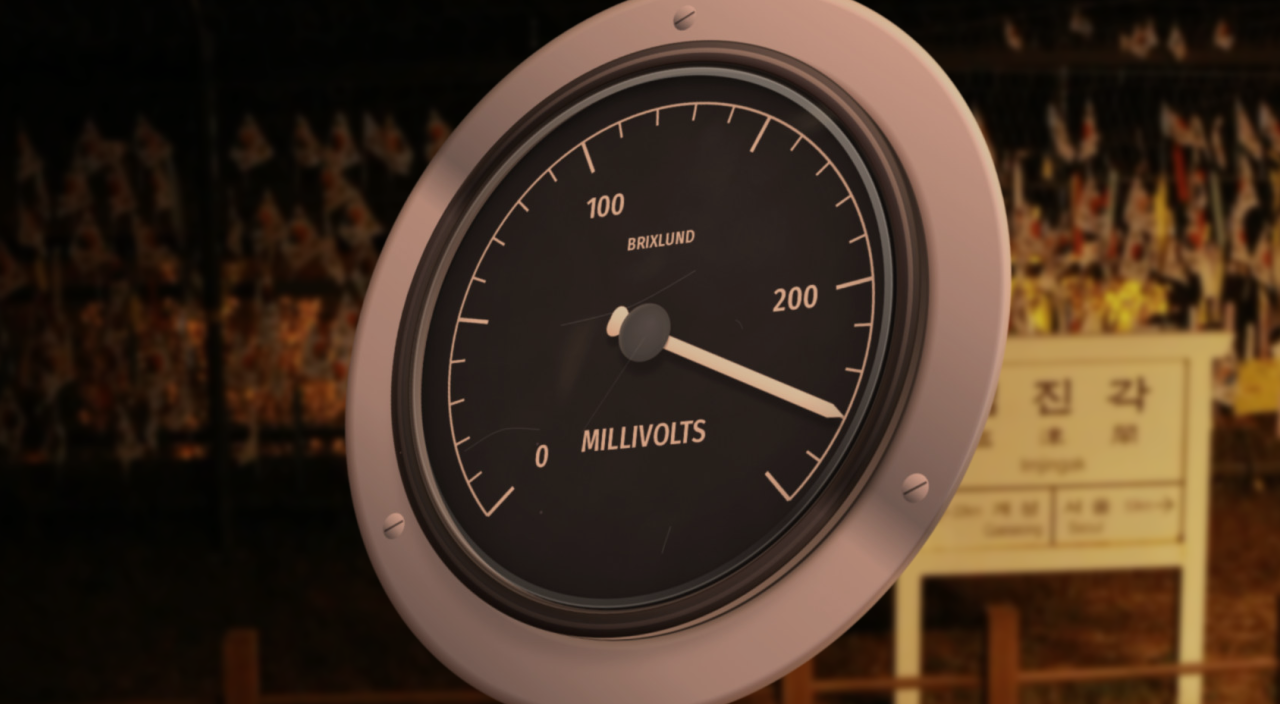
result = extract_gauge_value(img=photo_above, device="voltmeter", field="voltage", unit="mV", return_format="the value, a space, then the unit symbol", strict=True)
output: 230 mV
